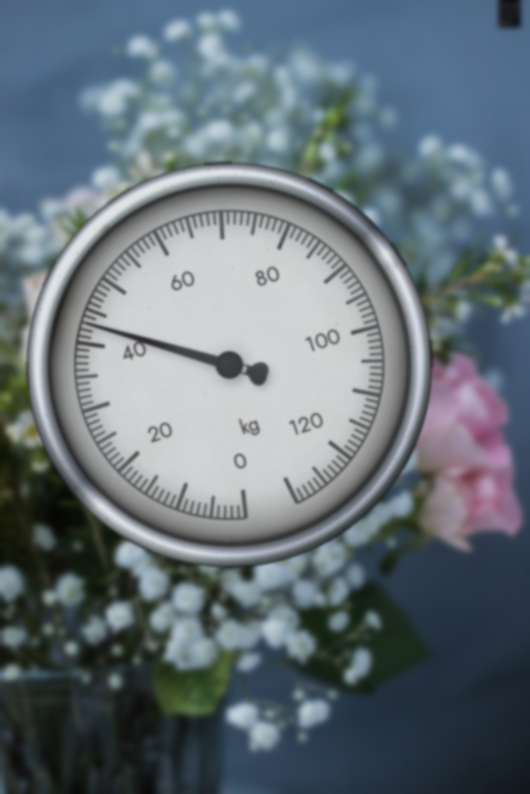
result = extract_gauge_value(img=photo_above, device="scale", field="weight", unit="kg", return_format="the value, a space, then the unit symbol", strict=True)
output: 43 kg
